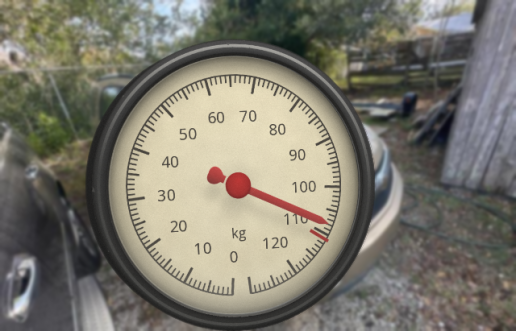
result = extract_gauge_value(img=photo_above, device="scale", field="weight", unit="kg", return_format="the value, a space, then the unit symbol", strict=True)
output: 108 kg
